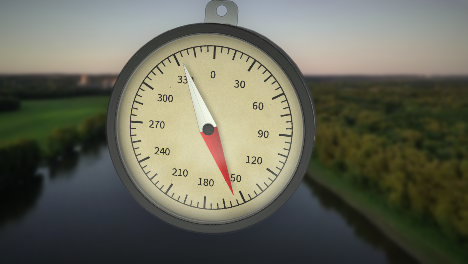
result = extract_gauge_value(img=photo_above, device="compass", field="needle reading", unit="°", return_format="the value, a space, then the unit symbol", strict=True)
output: 155 °
